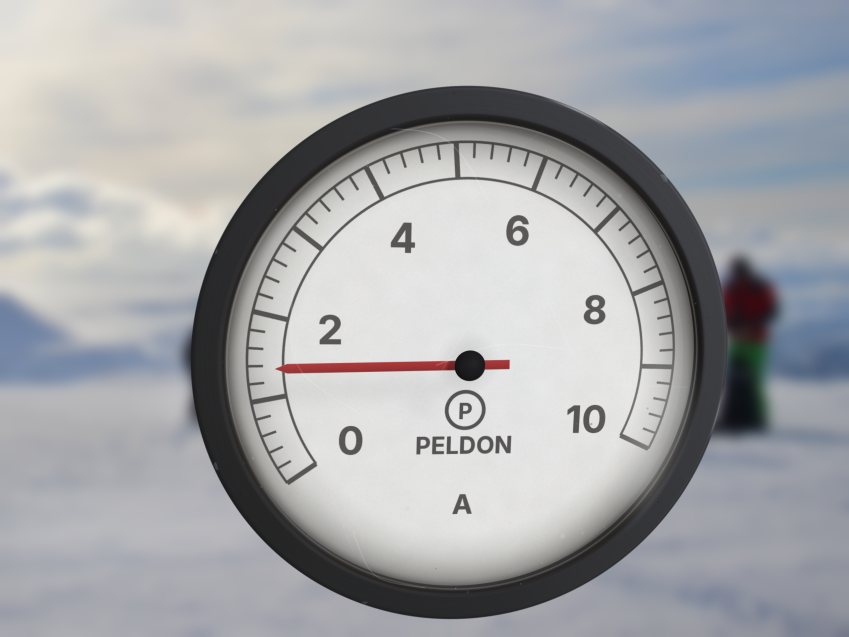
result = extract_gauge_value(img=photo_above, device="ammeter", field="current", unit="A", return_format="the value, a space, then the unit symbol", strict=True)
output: 1.4 A
